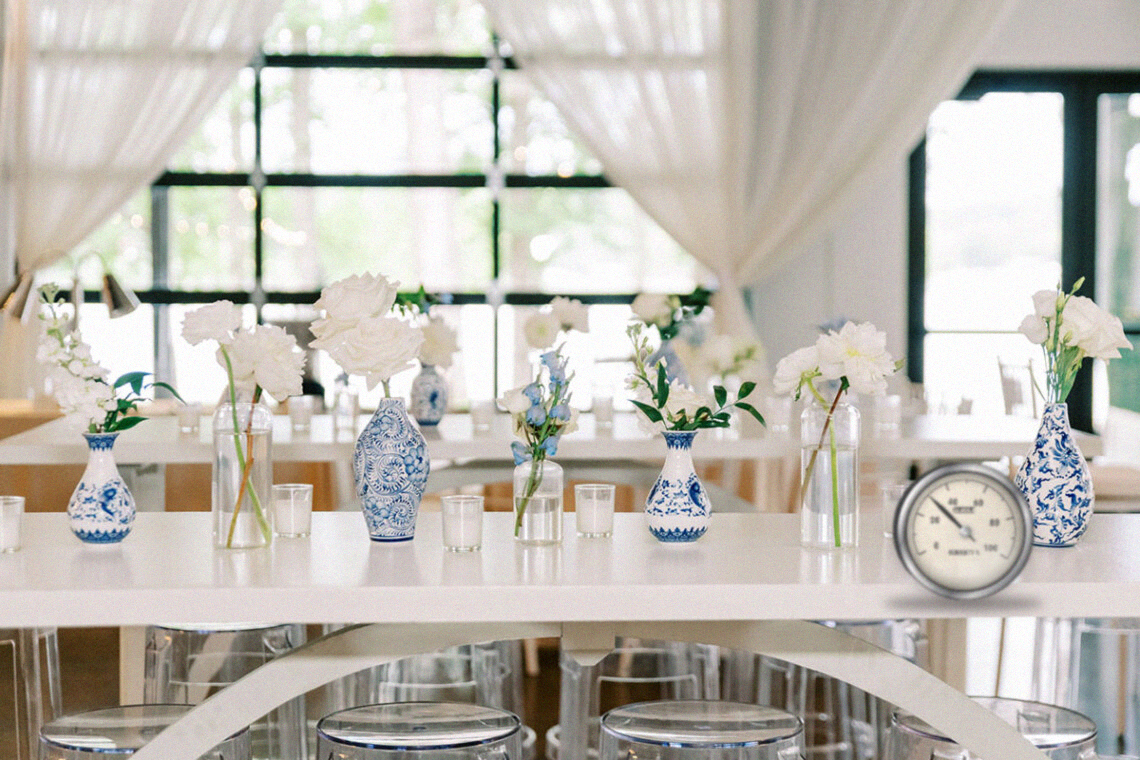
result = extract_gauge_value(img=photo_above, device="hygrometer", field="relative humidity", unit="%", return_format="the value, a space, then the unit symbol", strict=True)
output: 30 %
